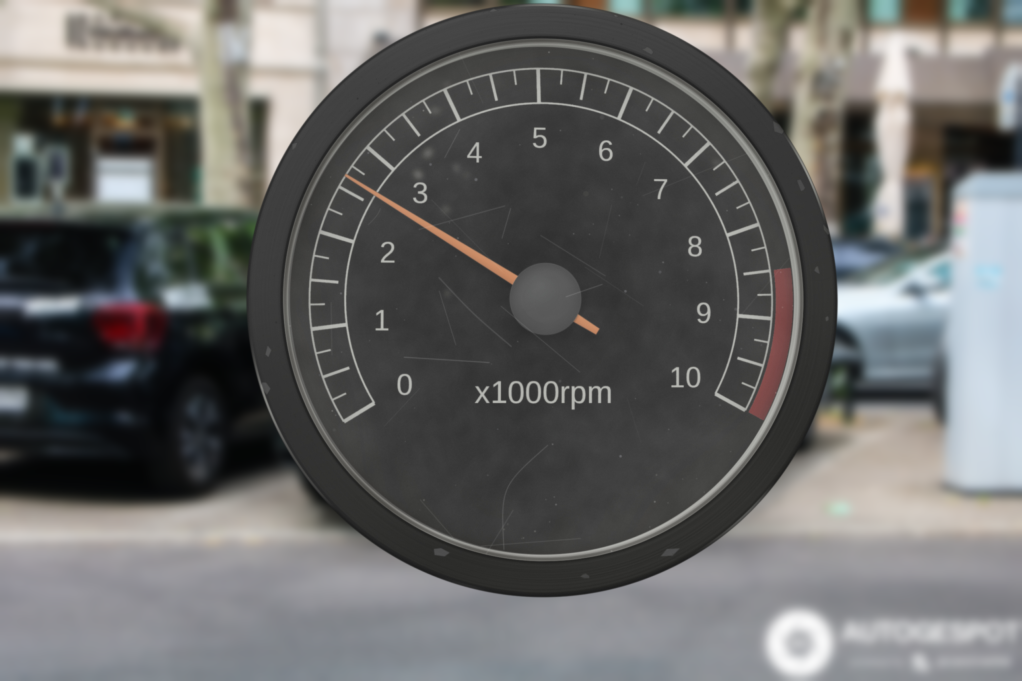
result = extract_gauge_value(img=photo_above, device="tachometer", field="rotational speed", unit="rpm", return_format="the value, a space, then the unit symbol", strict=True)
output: 2625 rpm
